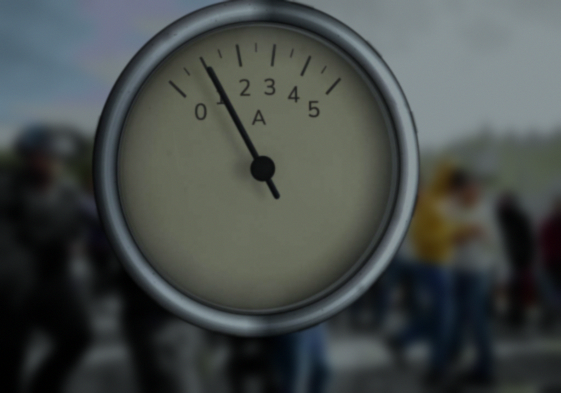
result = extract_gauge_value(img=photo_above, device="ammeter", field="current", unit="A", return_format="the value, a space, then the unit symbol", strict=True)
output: 1 A
